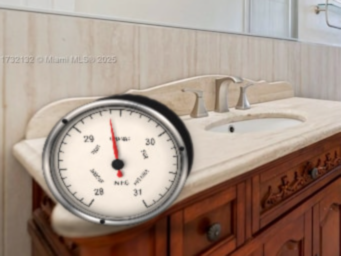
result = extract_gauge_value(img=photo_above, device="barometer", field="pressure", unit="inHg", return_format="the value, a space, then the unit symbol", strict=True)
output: 29.4 inHg
